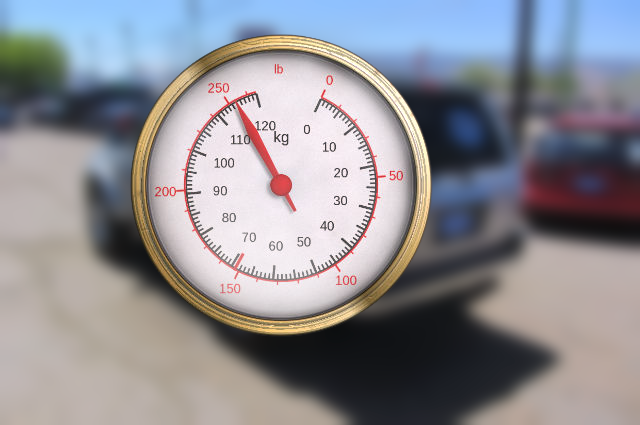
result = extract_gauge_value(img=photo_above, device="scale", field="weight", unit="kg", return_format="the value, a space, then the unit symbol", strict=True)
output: 115 kg
